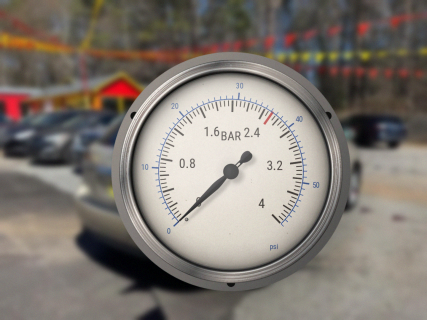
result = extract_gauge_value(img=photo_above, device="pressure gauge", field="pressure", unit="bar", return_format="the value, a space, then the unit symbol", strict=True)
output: 0 bar
